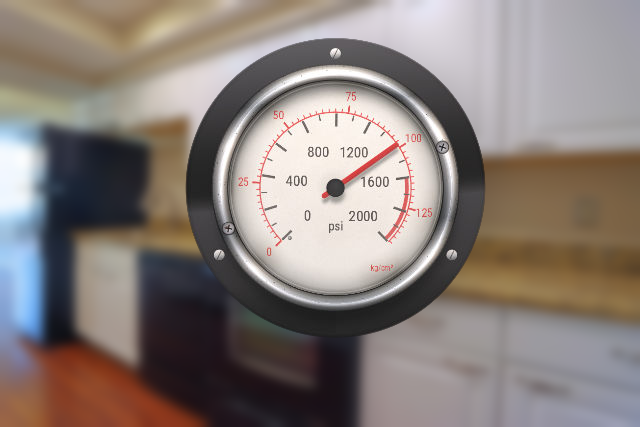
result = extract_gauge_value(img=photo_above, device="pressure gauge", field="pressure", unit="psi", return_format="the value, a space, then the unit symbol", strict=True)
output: 1400 psi
